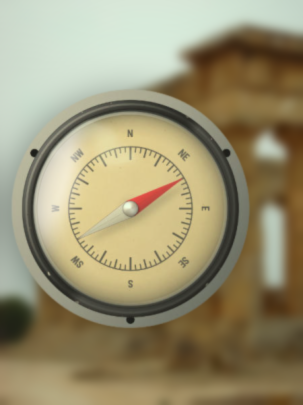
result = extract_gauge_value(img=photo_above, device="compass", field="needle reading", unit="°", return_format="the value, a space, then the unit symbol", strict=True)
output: 60 °
